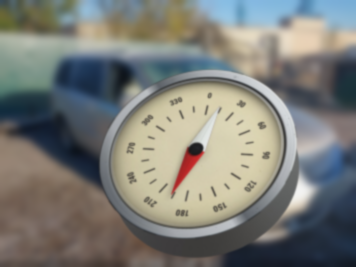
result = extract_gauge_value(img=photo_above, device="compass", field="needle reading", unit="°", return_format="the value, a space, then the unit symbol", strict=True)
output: 195 °
